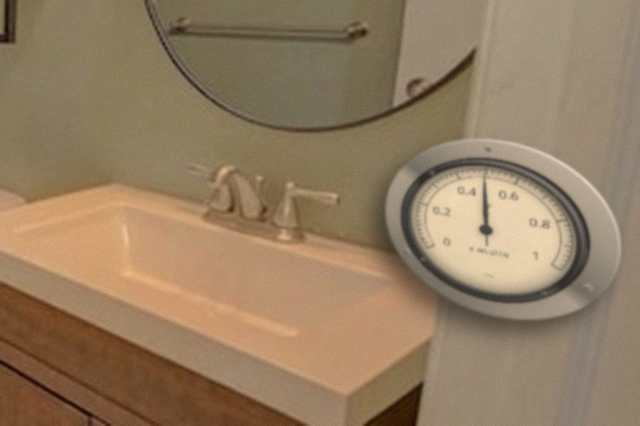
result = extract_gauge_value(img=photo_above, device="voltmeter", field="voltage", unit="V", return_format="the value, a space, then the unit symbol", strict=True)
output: 0.5 V
